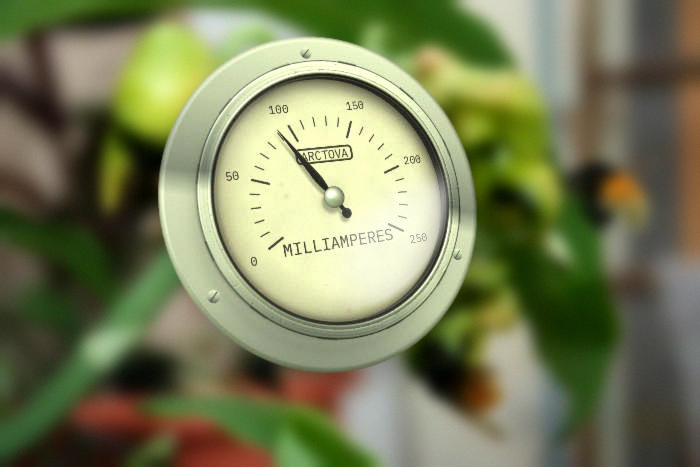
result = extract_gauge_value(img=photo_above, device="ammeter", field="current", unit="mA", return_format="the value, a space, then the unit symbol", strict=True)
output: 90 mA
